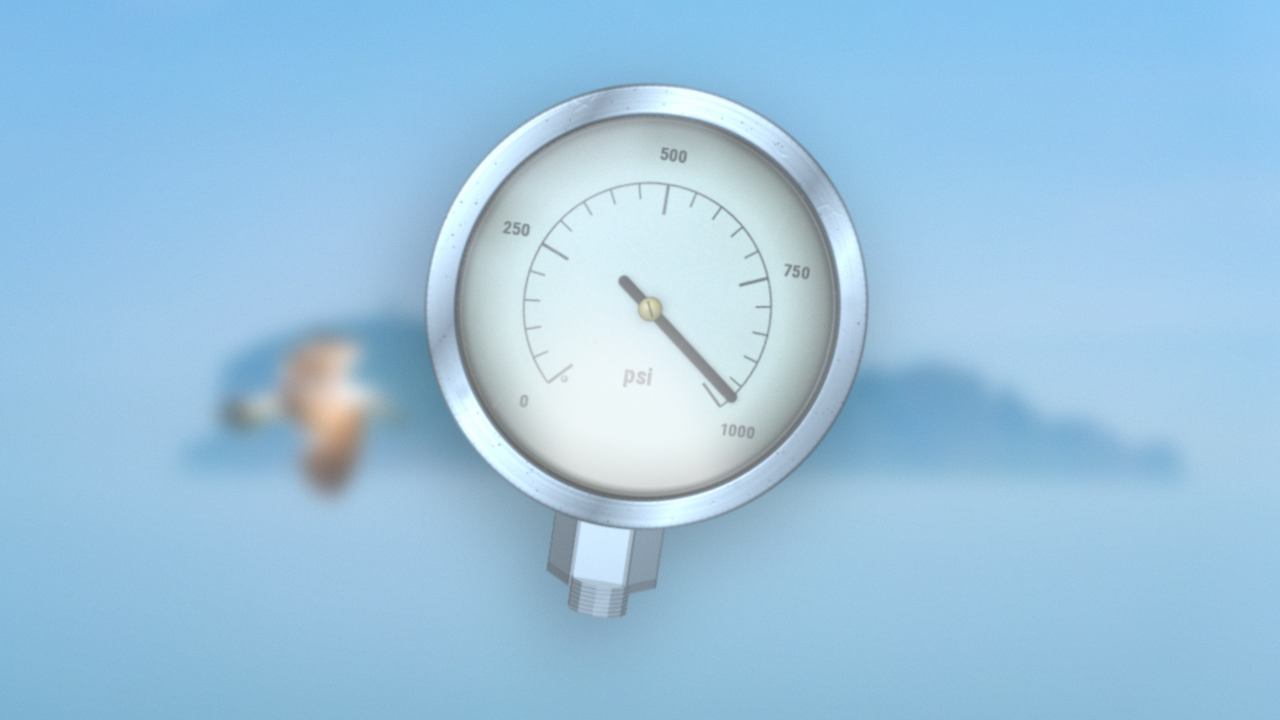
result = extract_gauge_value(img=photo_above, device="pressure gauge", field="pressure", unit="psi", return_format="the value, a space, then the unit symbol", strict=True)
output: 975 psi
